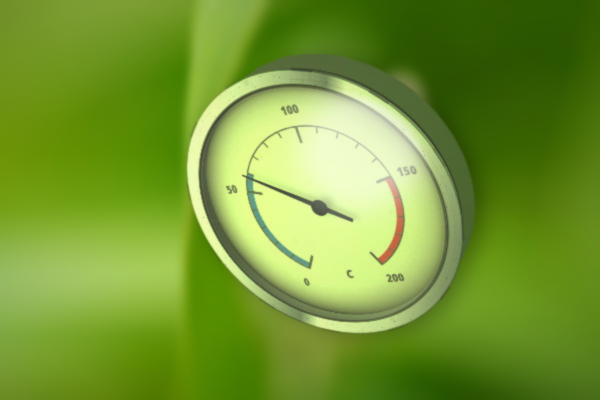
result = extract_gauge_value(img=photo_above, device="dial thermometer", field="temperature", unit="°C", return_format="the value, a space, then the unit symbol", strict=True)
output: 60 °C
